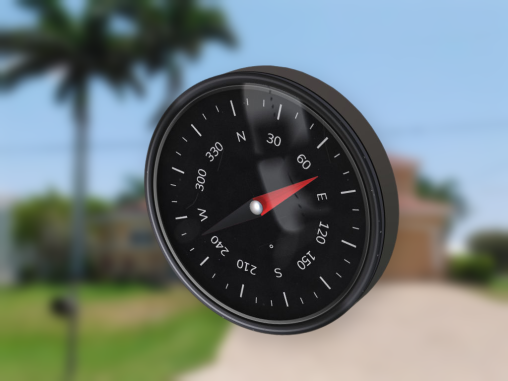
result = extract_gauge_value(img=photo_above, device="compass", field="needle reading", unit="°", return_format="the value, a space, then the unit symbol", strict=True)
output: 75 °
